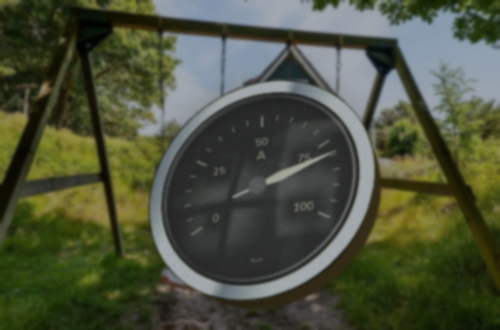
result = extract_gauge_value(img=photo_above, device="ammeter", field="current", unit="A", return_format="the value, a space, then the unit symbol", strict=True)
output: 80 A
